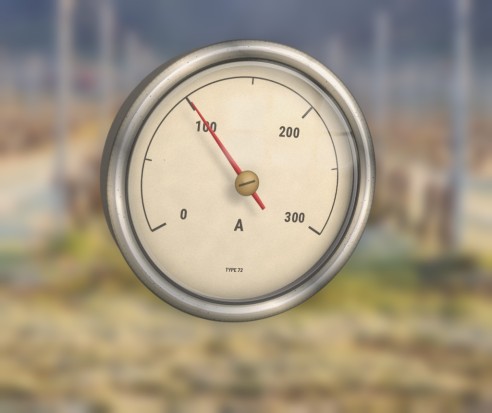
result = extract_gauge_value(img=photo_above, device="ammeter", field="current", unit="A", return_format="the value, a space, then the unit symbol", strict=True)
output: 100 A
